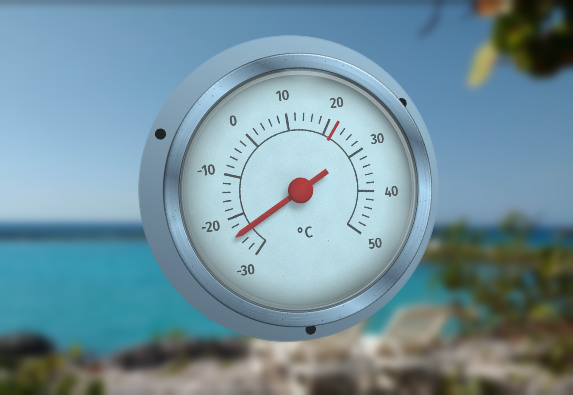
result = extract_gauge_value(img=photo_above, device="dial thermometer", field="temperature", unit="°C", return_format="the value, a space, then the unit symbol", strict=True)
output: -24 °C
